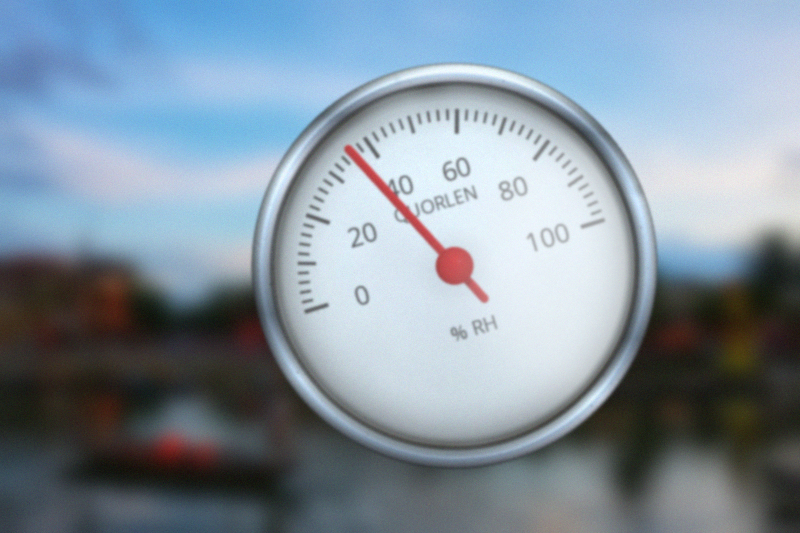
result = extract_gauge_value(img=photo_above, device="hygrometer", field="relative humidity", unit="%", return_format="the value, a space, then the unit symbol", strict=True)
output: 36 %
